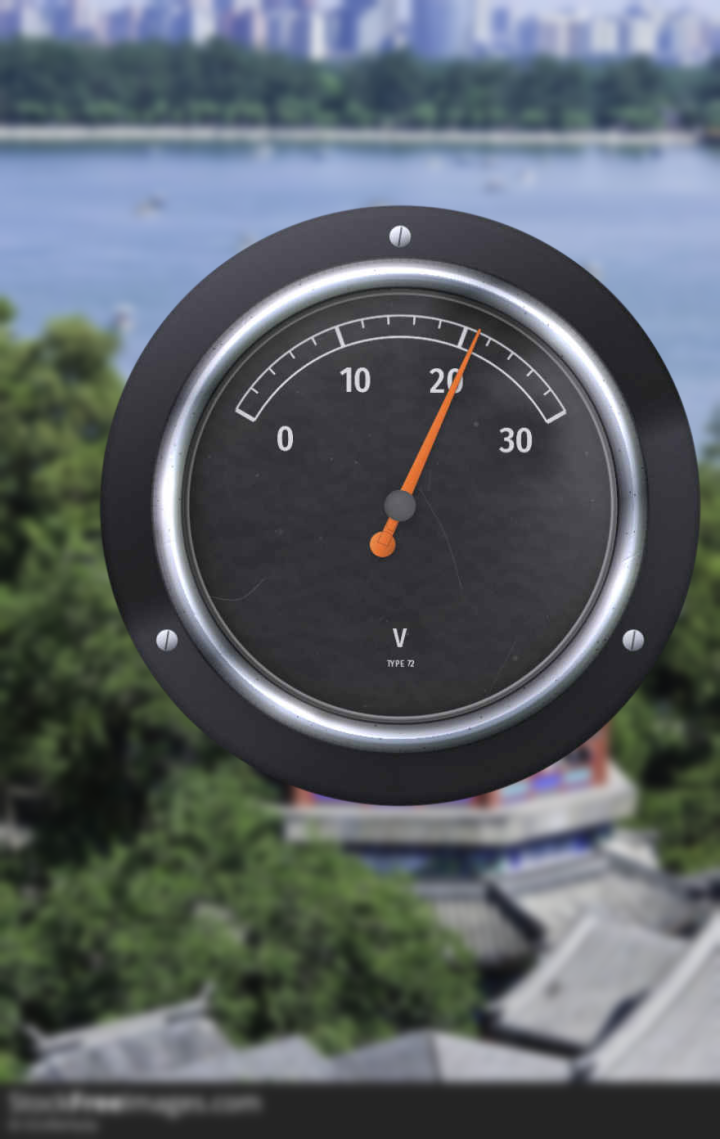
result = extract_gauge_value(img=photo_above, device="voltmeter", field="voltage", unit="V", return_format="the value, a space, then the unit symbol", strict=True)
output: 21 V
